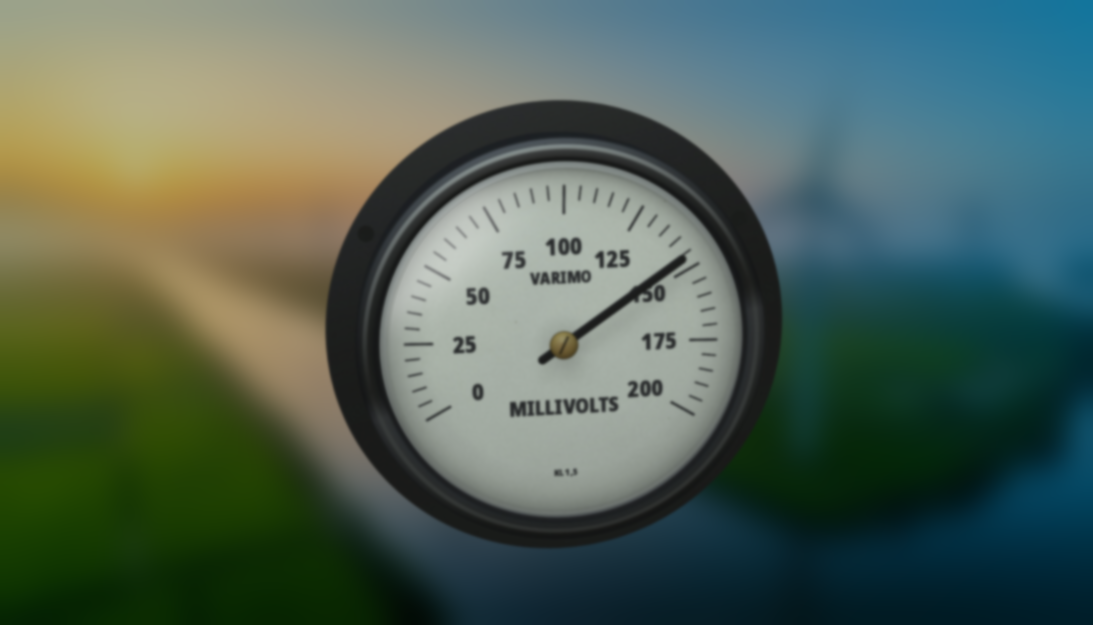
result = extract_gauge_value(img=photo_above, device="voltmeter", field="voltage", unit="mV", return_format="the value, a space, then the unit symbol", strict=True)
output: 145 mV
